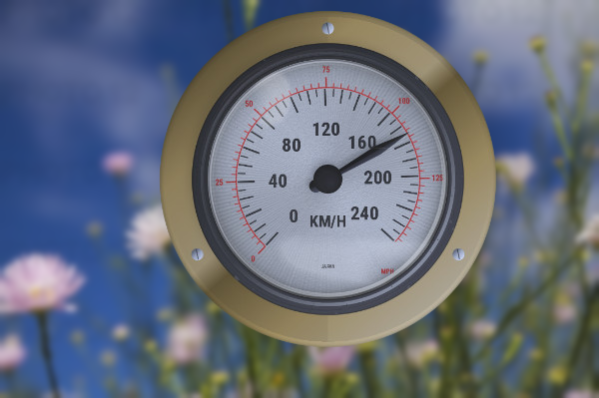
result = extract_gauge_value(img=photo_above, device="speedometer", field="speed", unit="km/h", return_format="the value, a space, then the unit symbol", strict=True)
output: 175 km/h
